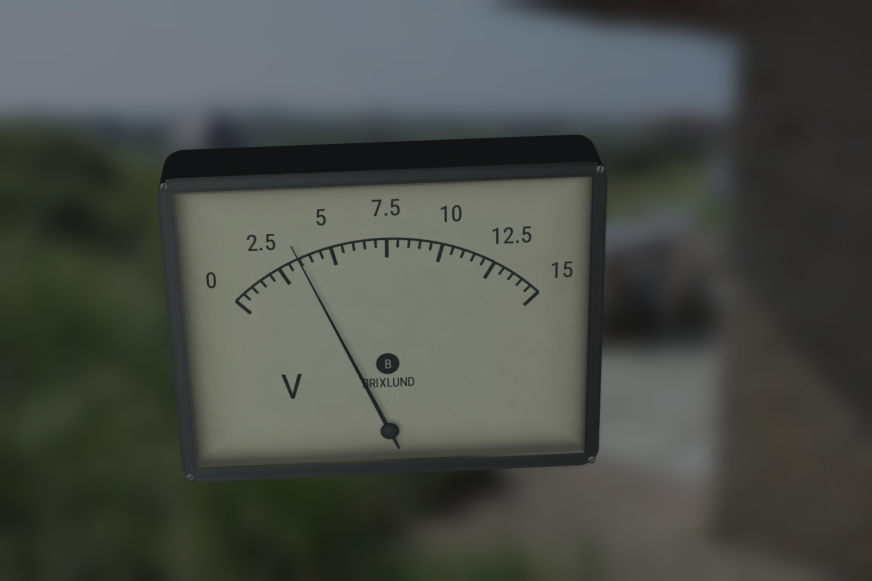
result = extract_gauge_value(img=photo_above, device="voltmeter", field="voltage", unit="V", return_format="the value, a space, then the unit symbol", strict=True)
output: 3.5 V
